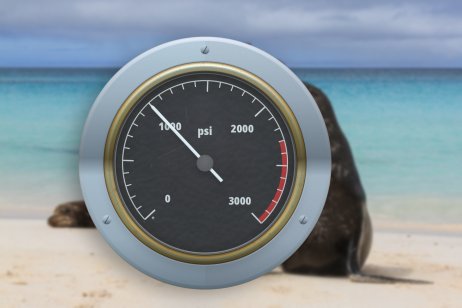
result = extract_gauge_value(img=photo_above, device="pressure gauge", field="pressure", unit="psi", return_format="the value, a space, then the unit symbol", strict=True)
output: 1000 psi
